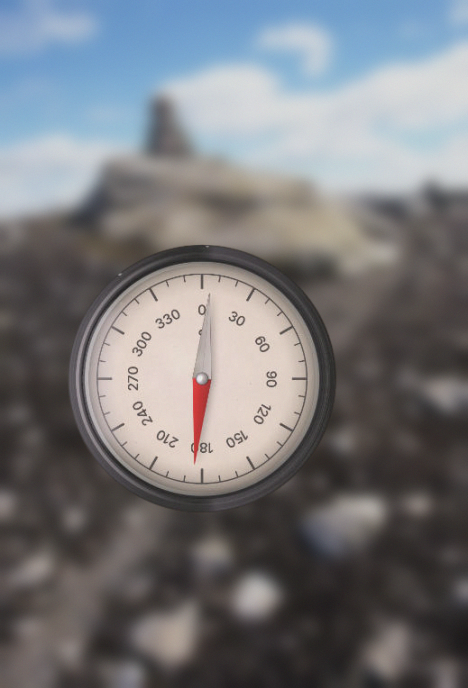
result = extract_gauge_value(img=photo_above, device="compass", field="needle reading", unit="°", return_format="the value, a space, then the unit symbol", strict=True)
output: 185 °
